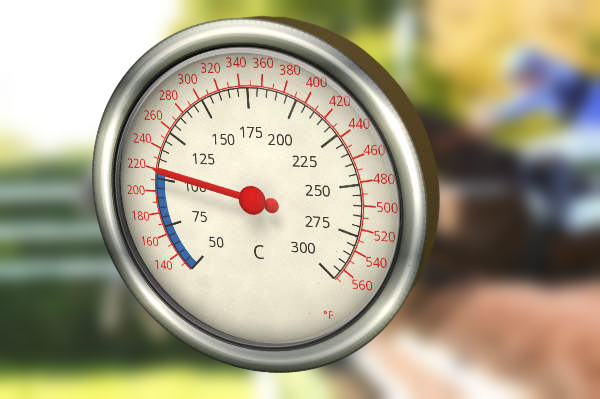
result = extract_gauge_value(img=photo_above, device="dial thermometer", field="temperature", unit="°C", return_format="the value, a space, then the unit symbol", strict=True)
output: 105 °C
